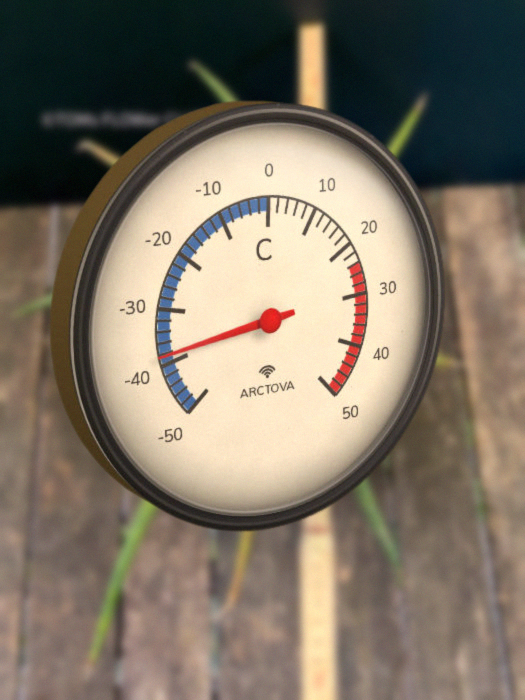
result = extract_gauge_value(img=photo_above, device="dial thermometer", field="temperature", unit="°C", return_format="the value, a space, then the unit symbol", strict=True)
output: -38 °C
